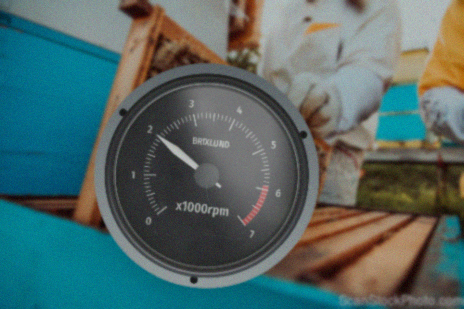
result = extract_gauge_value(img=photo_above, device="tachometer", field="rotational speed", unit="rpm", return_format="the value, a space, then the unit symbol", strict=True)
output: 2000 rpm
